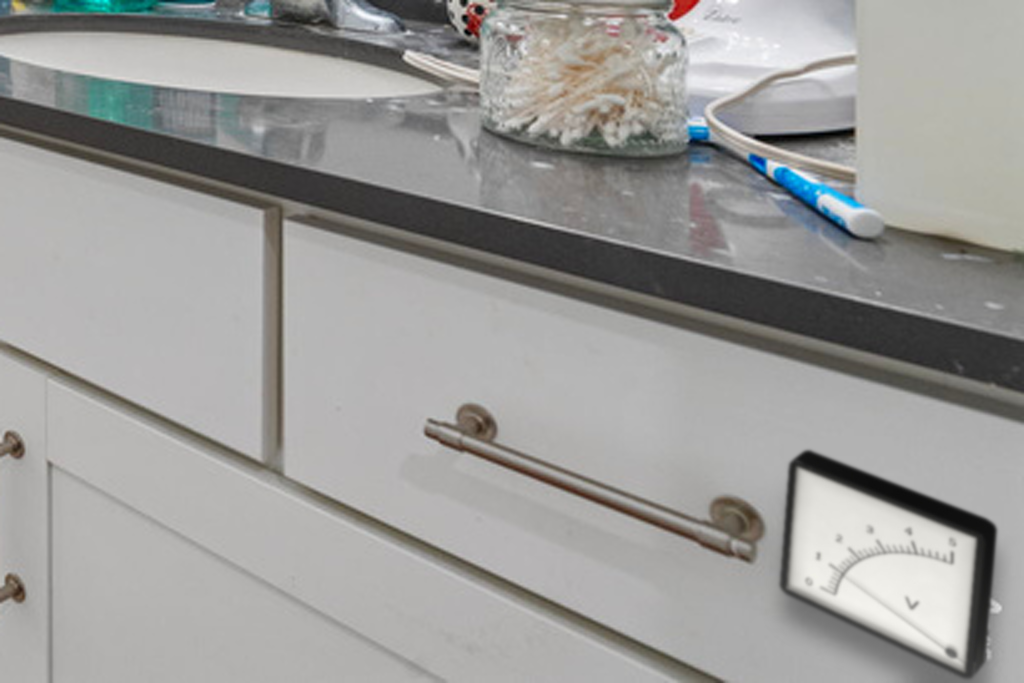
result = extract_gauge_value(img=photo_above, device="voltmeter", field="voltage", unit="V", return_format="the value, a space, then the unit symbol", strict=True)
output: 1 V
